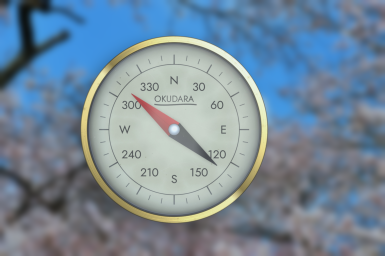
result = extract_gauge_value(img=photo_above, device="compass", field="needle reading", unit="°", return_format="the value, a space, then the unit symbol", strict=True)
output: 310 °
